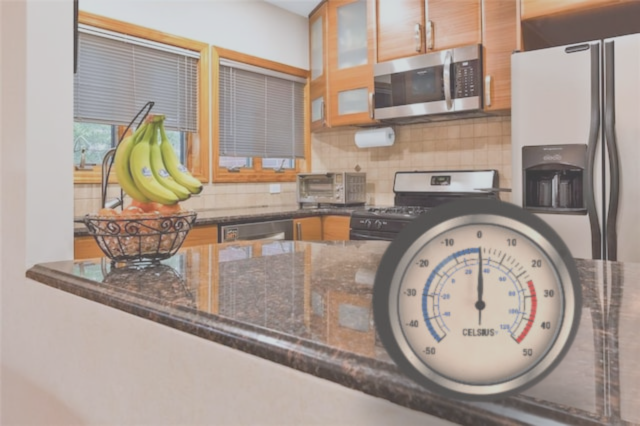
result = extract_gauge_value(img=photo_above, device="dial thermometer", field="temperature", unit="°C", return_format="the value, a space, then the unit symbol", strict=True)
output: 0 °C
